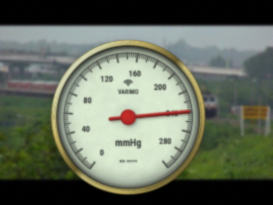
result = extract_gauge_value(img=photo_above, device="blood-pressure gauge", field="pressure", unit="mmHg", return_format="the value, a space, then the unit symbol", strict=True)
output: 240 mmHg
